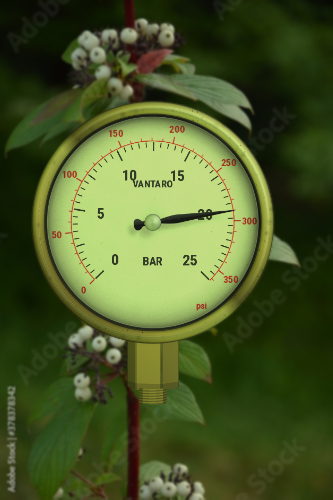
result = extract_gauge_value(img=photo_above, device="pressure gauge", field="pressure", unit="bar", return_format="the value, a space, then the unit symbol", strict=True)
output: 20 bar
